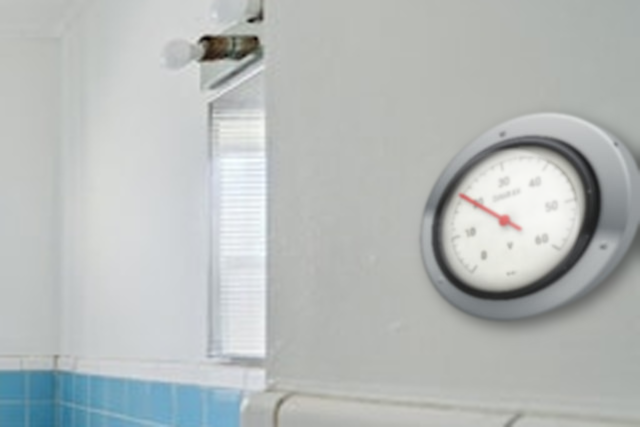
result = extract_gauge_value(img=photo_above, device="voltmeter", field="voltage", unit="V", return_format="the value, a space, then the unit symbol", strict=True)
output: 20 V
